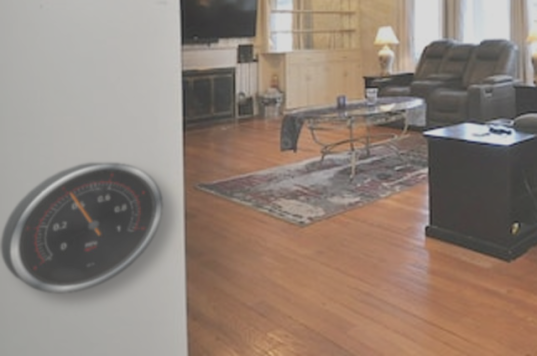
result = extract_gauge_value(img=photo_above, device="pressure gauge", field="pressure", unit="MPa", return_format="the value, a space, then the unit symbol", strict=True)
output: 0.4 MPa
